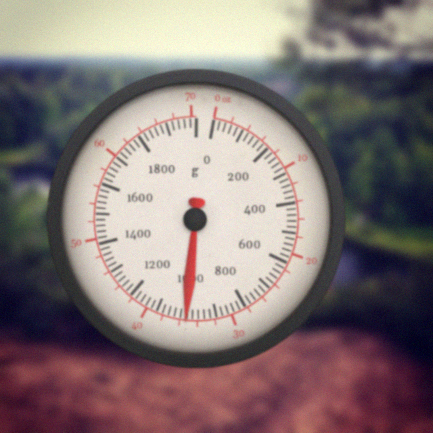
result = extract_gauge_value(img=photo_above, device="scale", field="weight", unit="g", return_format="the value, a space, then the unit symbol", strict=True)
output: 1000 g
